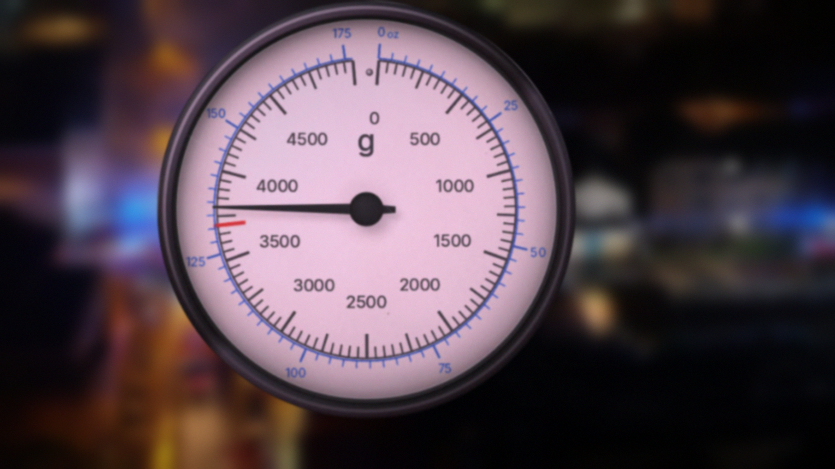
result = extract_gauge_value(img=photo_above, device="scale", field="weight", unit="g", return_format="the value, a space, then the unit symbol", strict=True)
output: 3800 g
